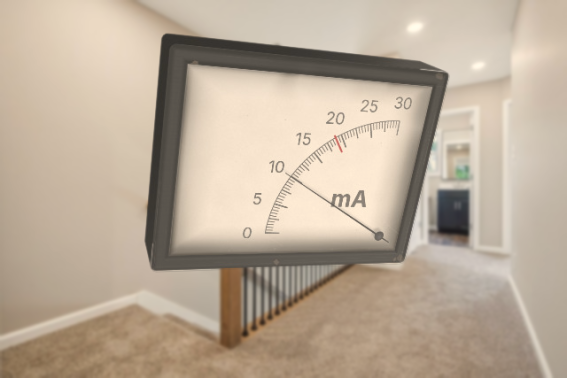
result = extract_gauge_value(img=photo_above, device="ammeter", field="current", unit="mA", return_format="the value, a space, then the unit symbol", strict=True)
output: 10 mA
